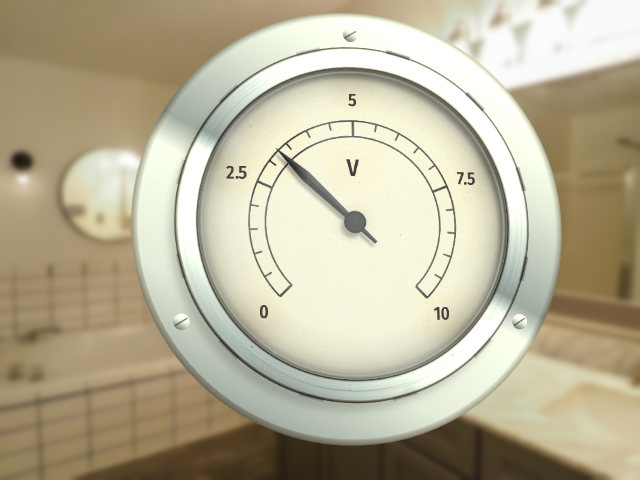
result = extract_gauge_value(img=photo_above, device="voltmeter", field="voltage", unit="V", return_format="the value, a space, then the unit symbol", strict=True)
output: 3.25 V
